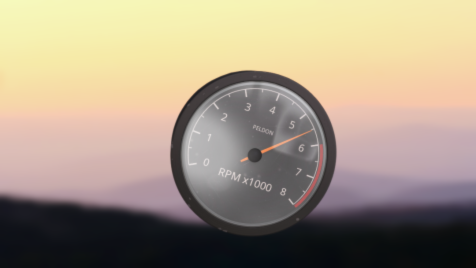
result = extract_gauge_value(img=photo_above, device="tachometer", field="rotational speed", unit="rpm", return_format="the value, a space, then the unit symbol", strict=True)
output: 5500 rpm
